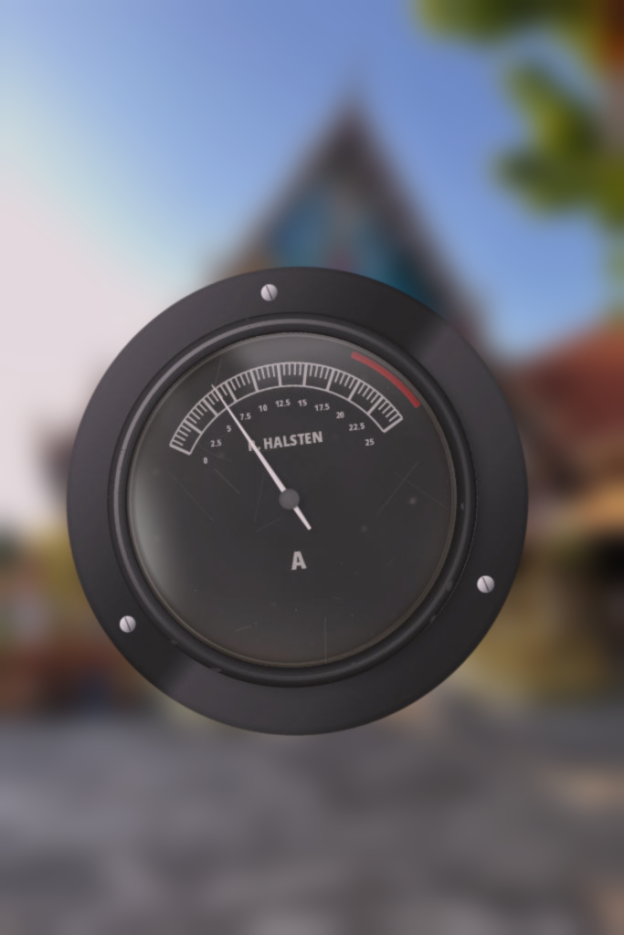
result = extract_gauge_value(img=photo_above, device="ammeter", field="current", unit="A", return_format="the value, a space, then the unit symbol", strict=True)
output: 6.5 A
